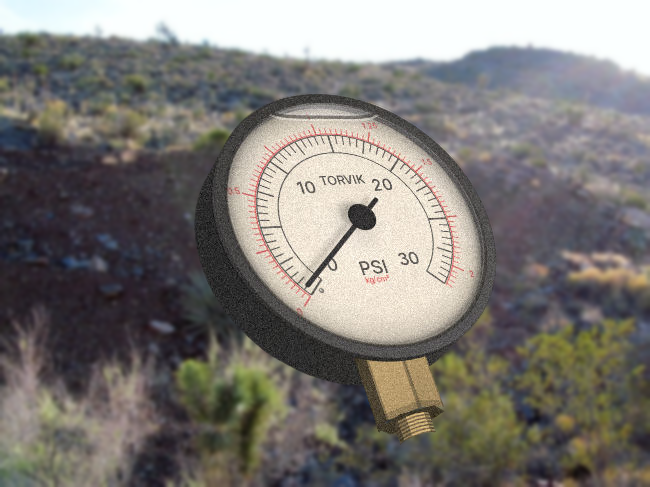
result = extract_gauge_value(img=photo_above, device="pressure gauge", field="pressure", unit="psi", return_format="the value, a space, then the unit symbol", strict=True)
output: 0.5 psi
